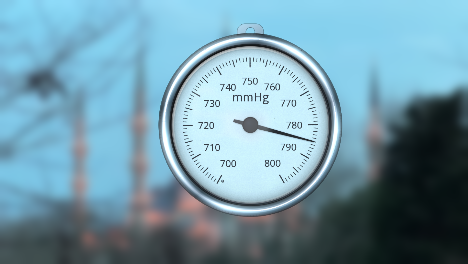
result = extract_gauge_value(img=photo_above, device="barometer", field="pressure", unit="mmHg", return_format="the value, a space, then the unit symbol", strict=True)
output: 785 mmHg
